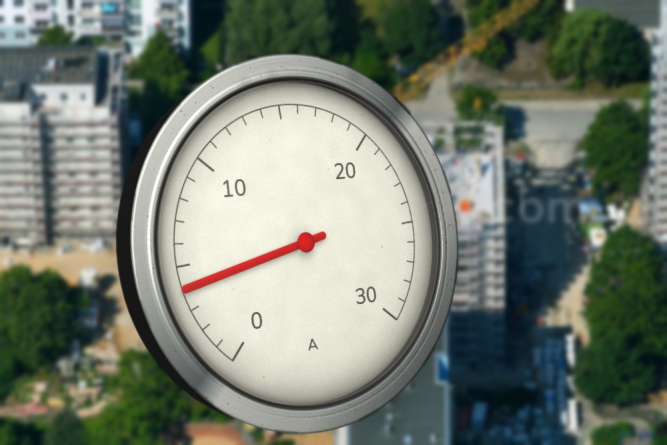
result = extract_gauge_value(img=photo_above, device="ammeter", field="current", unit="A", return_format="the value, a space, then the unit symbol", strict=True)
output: 4 A
